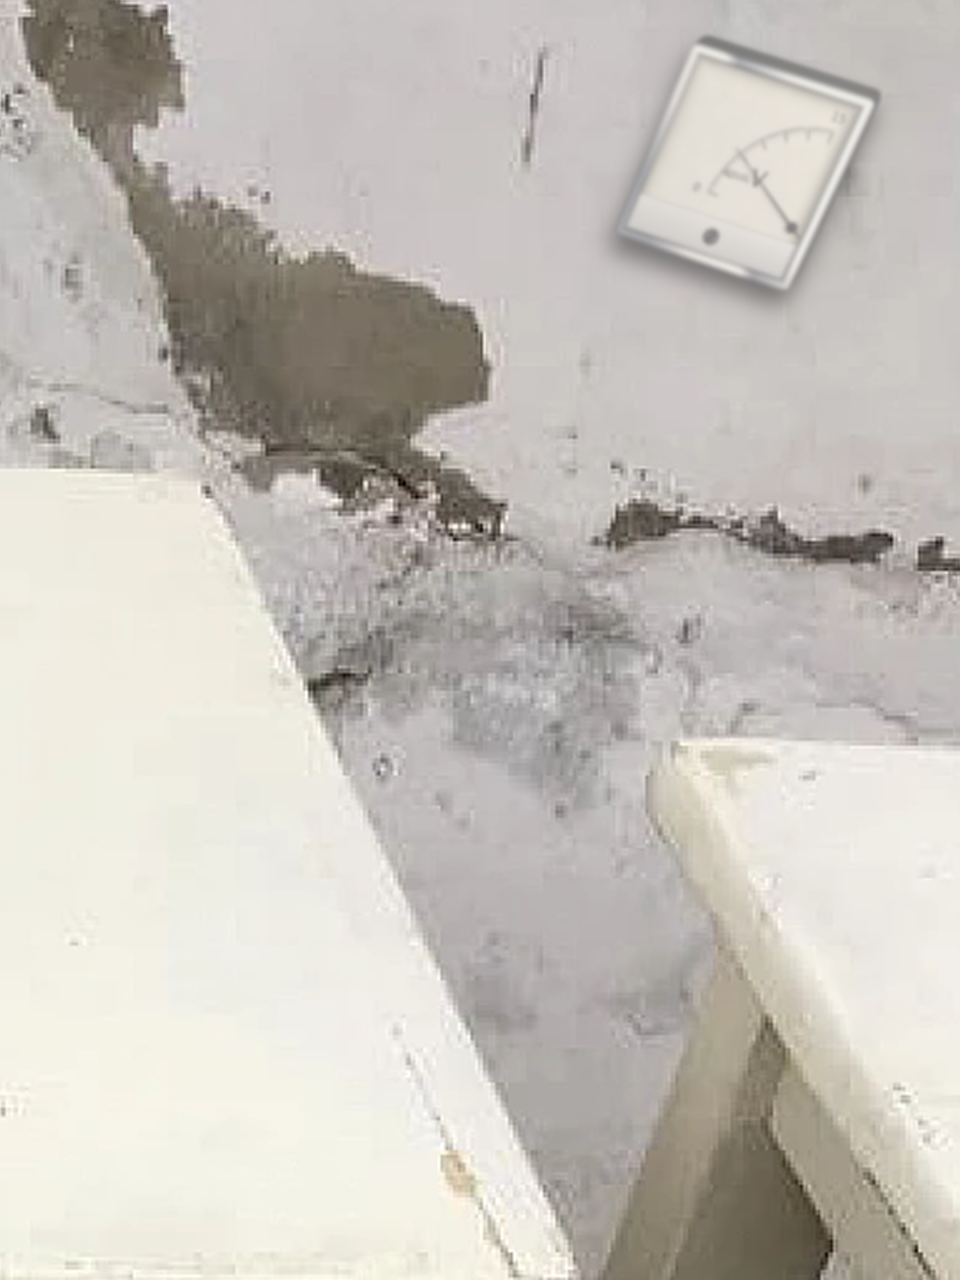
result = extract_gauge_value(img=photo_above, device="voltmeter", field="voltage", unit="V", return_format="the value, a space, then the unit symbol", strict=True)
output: 5 V
